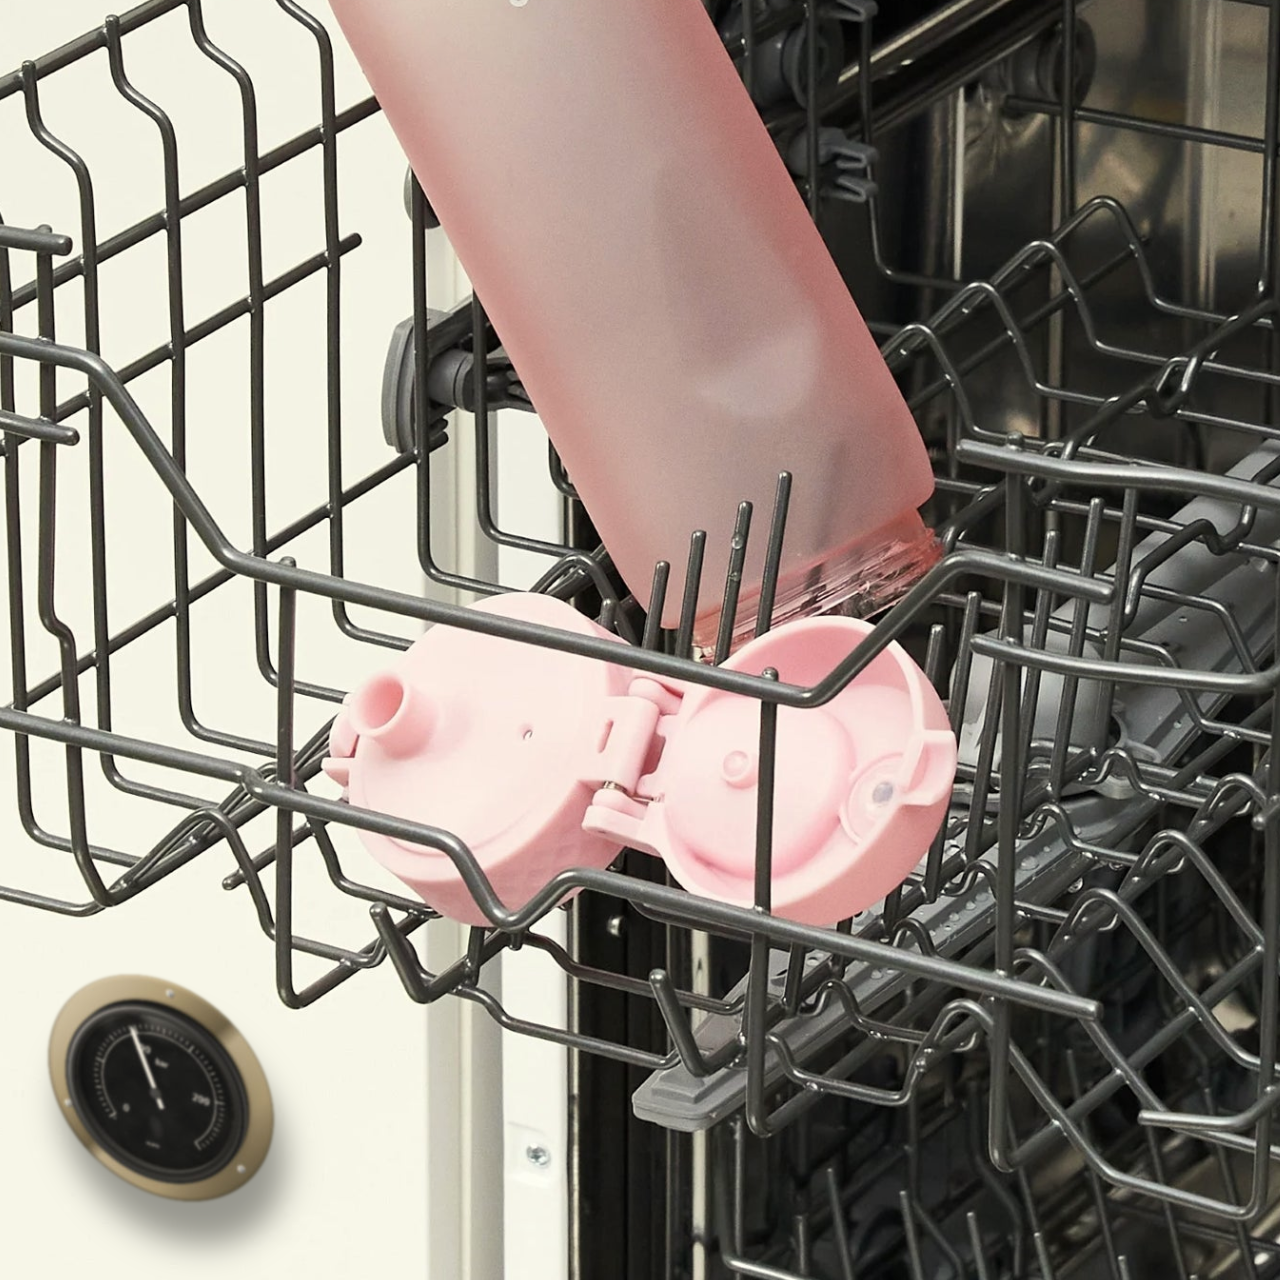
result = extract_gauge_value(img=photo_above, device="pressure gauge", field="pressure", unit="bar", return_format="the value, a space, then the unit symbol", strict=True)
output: 100 bar
